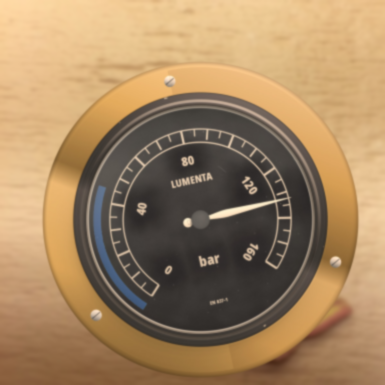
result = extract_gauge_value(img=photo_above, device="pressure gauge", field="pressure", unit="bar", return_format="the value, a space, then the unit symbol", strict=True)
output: 132.5 bar
